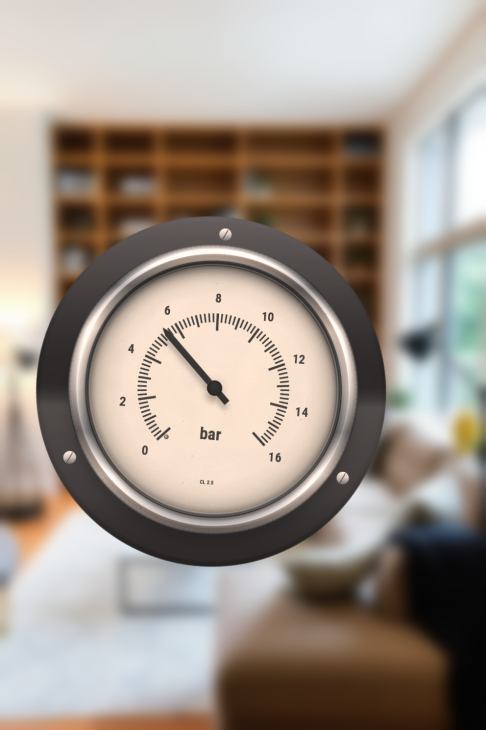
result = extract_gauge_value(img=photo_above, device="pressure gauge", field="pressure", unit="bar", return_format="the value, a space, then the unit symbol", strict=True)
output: 5.4 bar
